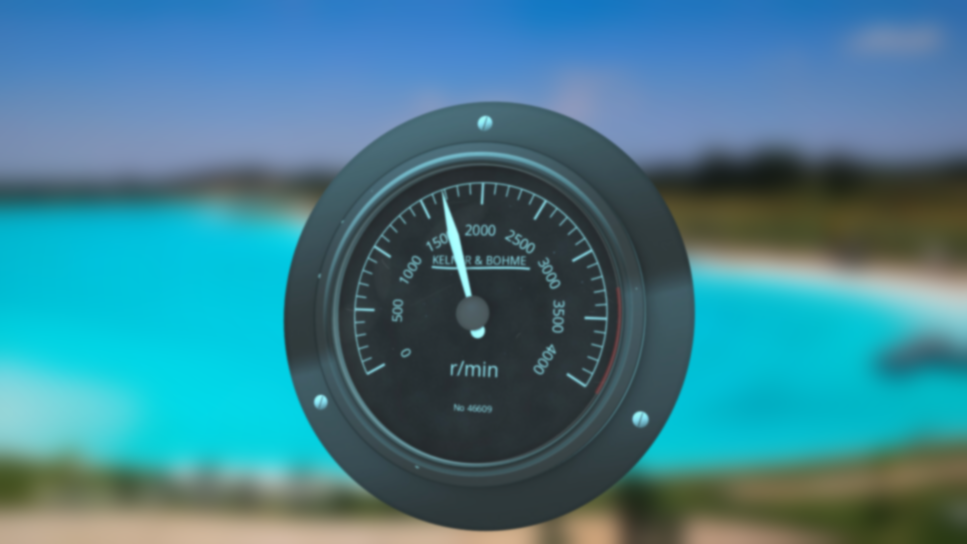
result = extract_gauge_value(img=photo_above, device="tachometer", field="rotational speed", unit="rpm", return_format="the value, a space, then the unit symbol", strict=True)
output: 1700 rpm
